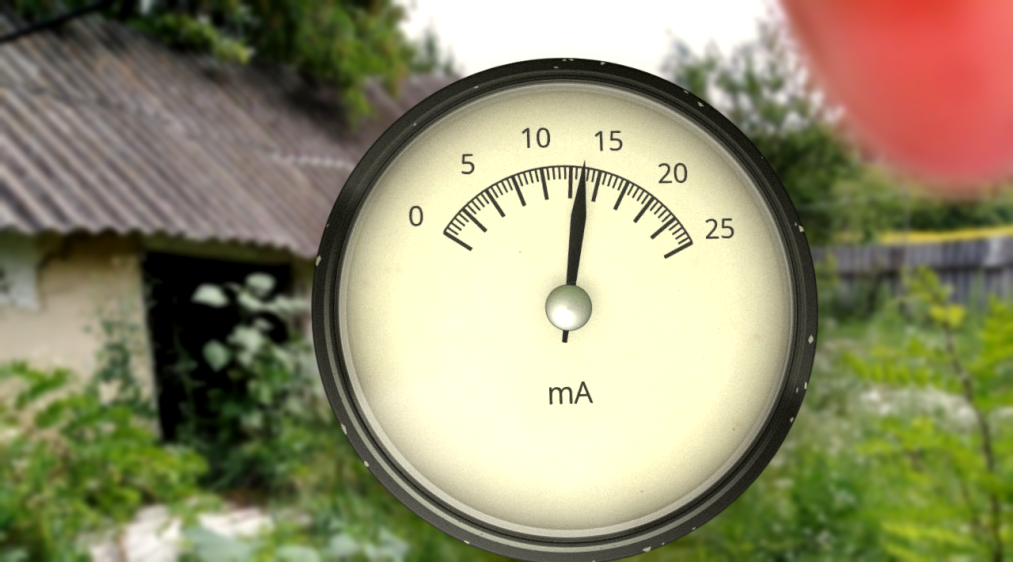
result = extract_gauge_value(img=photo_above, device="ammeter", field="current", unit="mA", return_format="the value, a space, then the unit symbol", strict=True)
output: 13.5 mA
